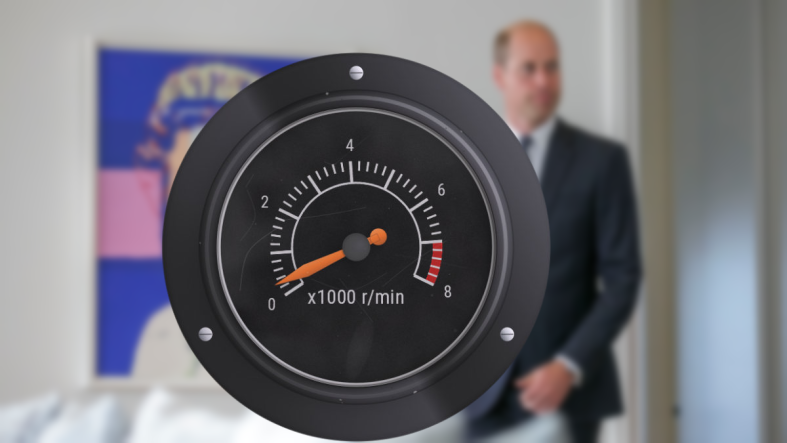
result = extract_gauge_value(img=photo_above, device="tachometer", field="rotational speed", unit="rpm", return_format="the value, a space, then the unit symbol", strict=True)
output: 300 rpm
